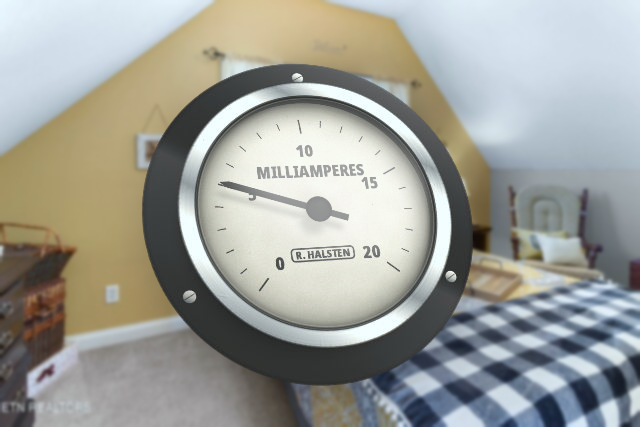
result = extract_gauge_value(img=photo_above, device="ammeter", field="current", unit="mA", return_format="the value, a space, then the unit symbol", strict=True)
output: 5 mA
